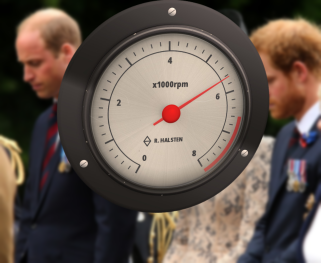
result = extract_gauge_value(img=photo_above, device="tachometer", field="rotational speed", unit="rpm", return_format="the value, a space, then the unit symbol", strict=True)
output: 5600 rpm
